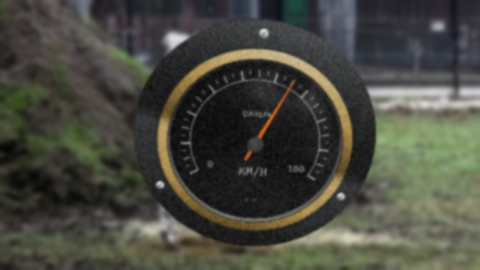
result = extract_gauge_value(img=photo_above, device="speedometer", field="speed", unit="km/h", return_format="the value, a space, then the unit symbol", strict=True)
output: 110 km/h
